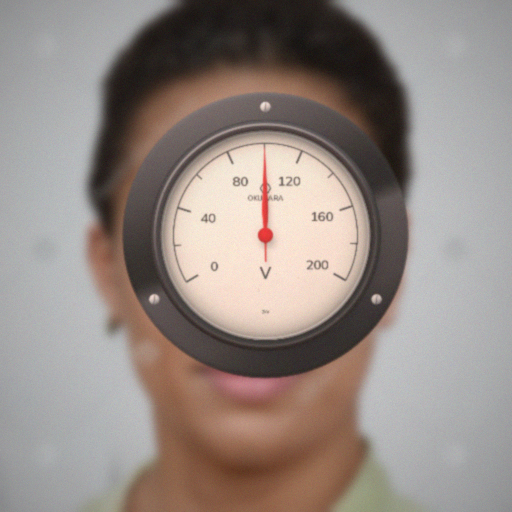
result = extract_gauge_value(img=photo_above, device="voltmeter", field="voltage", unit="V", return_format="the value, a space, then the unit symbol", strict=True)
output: 100 V
